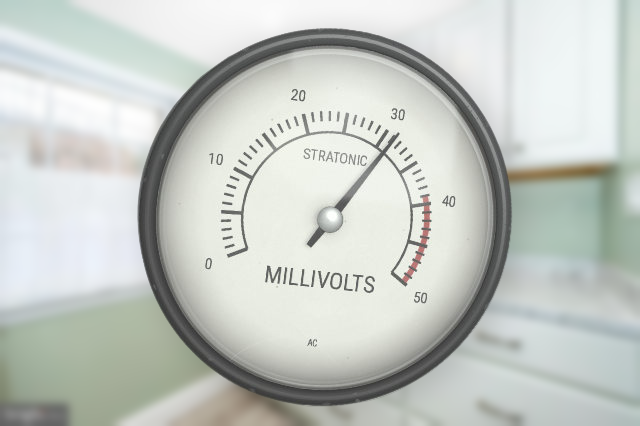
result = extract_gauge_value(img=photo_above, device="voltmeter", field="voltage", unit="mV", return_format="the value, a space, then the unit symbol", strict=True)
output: 31 mV
